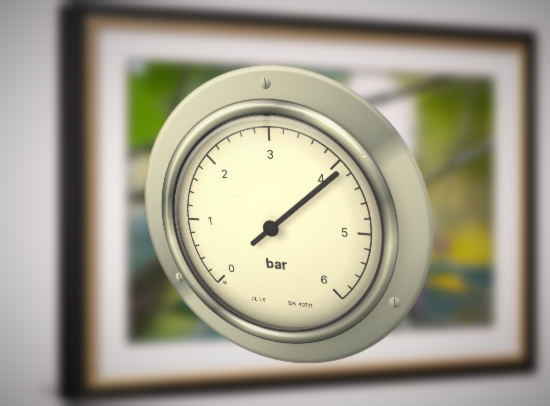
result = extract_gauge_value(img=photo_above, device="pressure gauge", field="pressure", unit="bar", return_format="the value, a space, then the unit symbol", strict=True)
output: 4.1 bar
